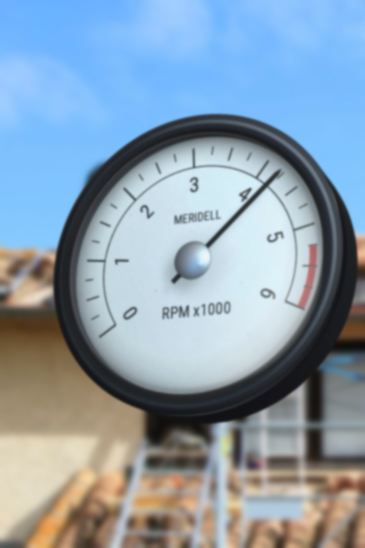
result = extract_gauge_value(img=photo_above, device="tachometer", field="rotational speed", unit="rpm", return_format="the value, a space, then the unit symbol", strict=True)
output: 4250 rpm
